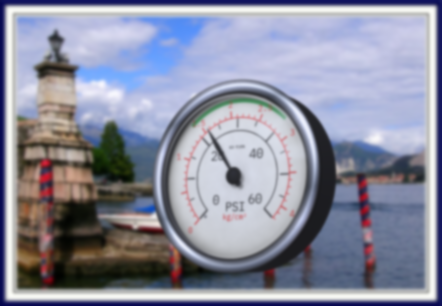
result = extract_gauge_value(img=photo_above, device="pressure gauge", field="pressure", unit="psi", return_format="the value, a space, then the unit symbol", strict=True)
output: 22.5 psi
